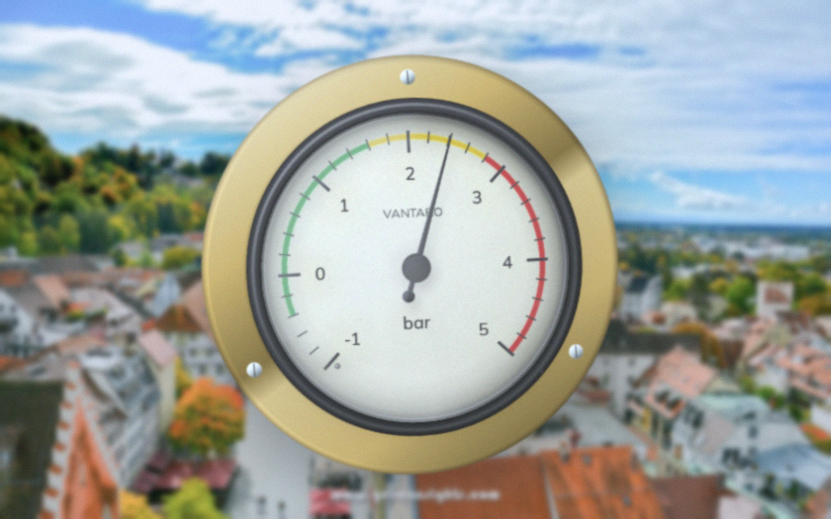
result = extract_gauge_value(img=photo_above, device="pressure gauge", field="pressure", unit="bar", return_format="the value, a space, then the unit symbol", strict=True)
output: 2.4 bar
